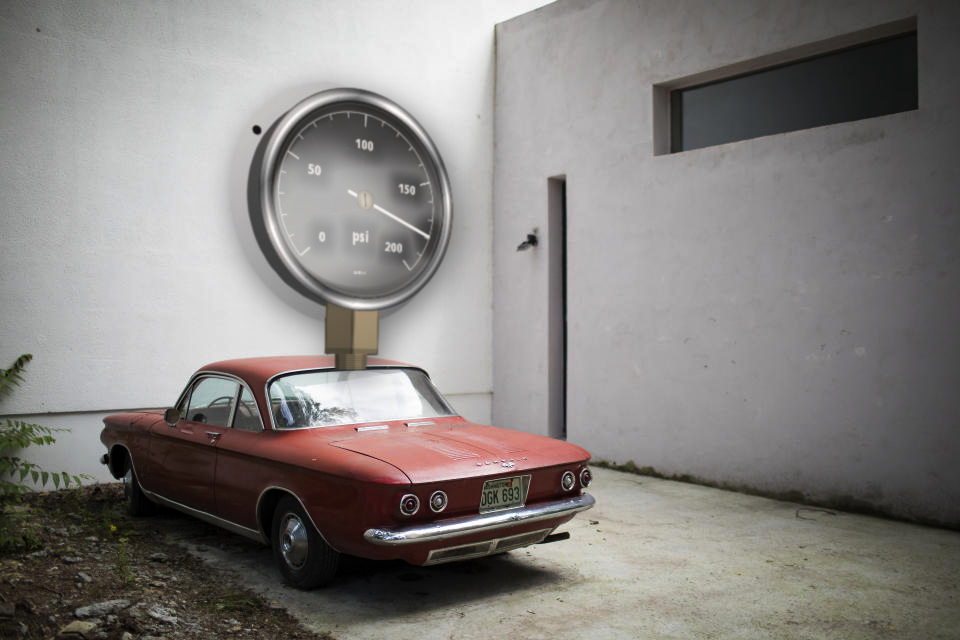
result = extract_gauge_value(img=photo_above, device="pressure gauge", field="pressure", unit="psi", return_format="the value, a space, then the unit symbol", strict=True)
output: 180 psi
